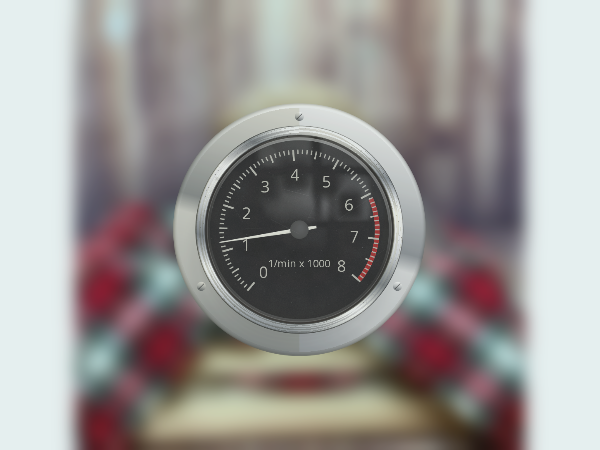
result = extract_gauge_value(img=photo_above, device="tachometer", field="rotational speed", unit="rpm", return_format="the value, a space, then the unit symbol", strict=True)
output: 1200 rpm
